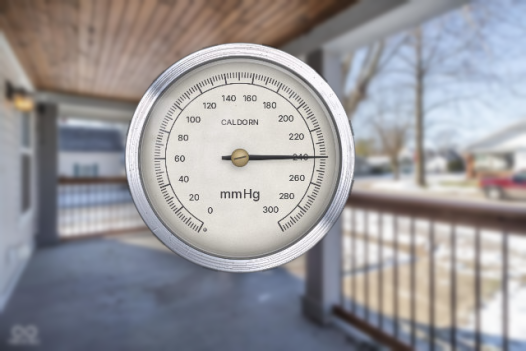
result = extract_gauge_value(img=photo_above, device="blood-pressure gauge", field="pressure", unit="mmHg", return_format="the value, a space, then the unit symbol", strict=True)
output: 240 mmHg
